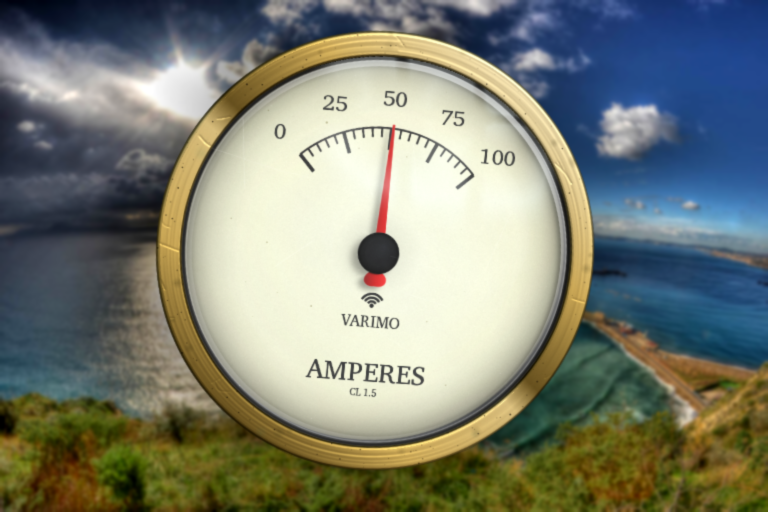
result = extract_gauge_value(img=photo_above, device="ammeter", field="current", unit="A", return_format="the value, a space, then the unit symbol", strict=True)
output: 50 A
